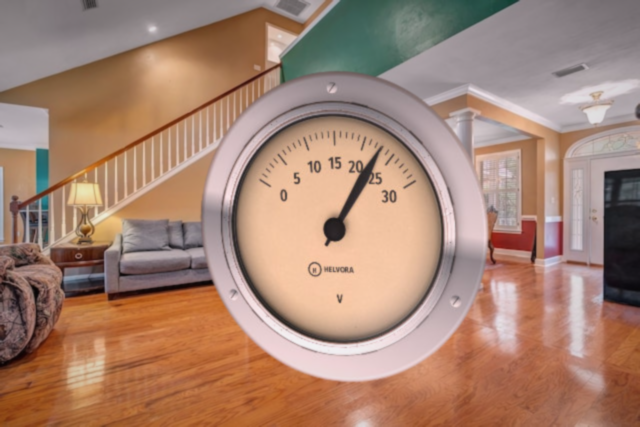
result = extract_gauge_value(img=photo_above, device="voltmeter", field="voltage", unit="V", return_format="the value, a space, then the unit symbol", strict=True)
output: 23 V
